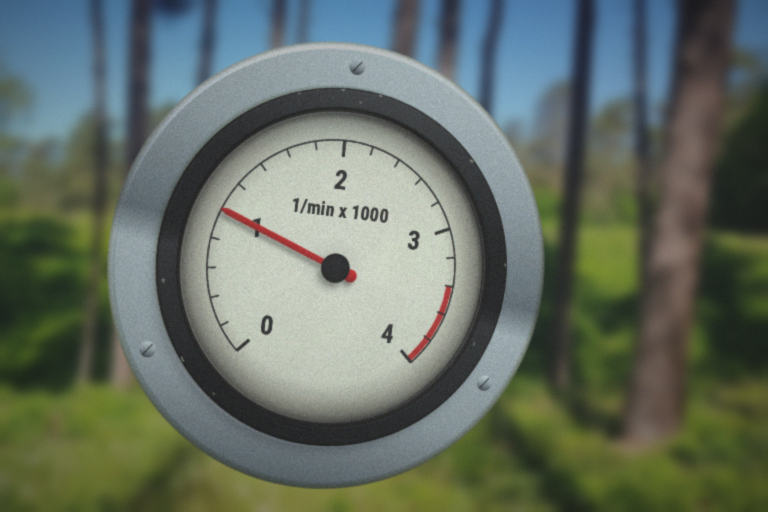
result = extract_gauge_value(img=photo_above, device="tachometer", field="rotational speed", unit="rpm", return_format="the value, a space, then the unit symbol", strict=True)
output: 1000 rpm
